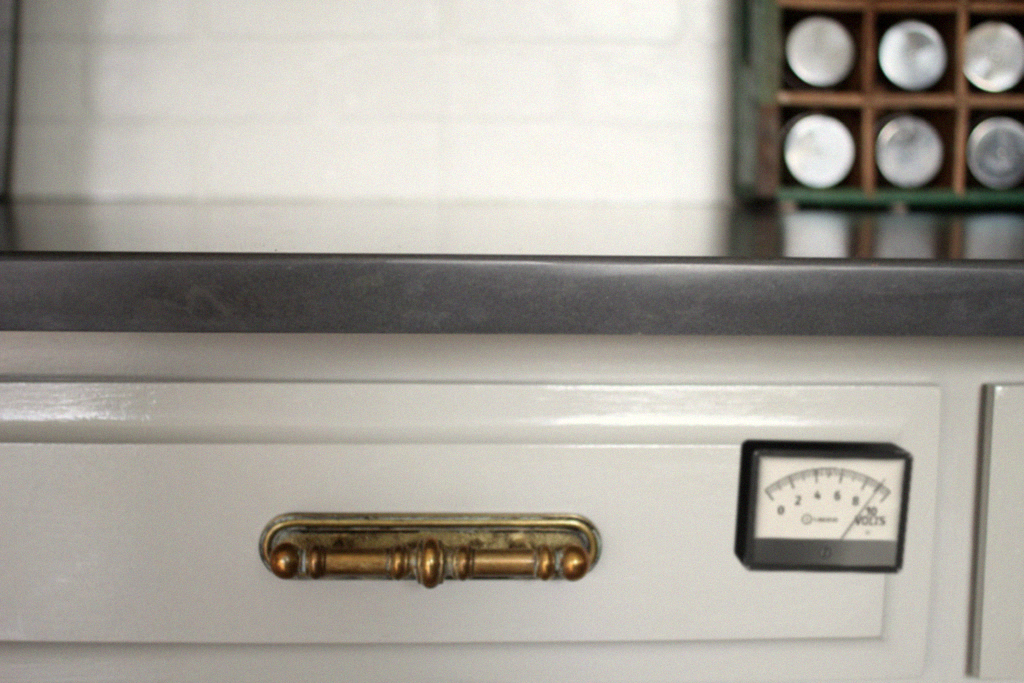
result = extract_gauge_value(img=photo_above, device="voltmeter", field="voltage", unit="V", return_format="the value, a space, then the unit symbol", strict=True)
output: 9 V
